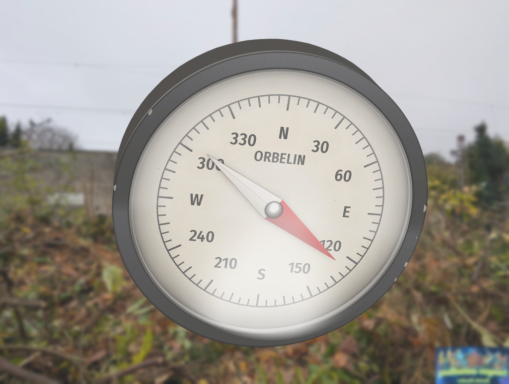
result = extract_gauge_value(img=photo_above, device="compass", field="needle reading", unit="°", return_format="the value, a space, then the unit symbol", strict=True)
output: 125 °
